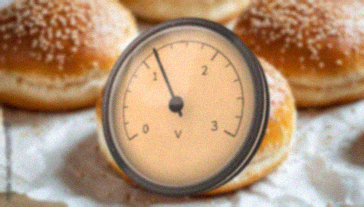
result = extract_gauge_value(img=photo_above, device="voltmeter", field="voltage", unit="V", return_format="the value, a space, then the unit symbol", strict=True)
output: 1.2 V
